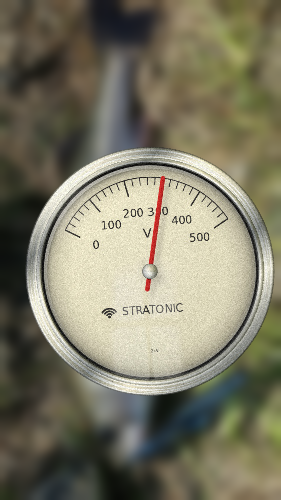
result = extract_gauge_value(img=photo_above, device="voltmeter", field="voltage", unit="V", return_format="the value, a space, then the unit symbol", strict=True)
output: 300 V
